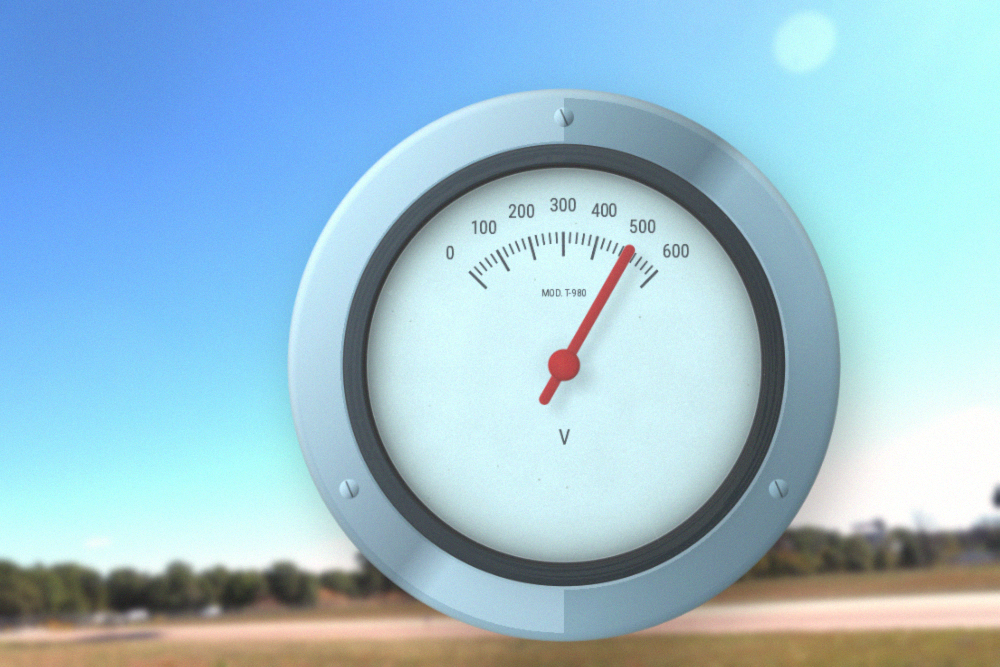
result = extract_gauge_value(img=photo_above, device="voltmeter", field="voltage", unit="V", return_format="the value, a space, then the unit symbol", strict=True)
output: 500 V
